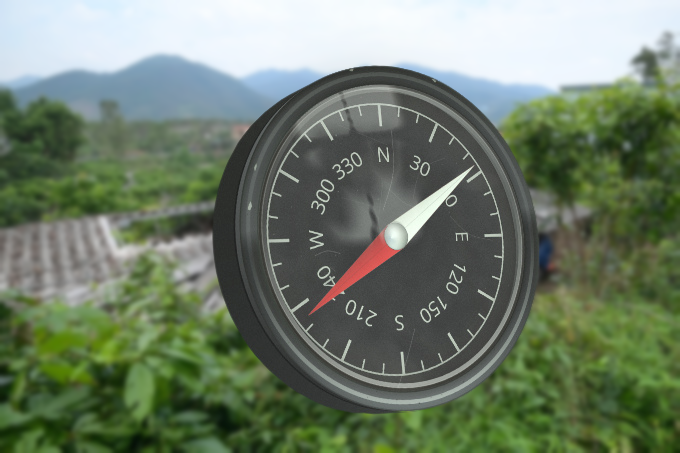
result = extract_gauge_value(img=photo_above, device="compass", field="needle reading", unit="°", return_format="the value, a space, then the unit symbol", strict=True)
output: 235 °
